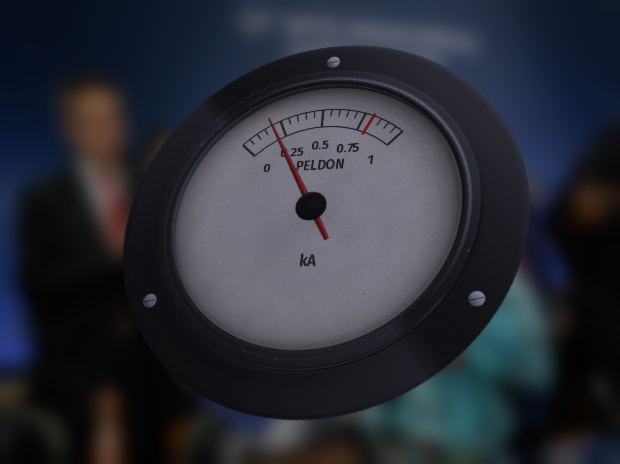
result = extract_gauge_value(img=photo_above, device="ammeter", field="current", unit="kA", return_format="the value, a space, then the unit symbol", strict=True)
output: 0.2 kA
